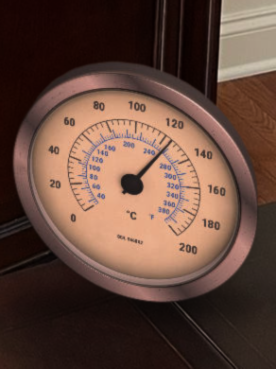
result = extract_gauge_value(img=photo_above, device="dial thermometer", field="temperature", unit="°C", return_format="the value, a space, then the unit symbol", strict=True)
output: 124 °C
